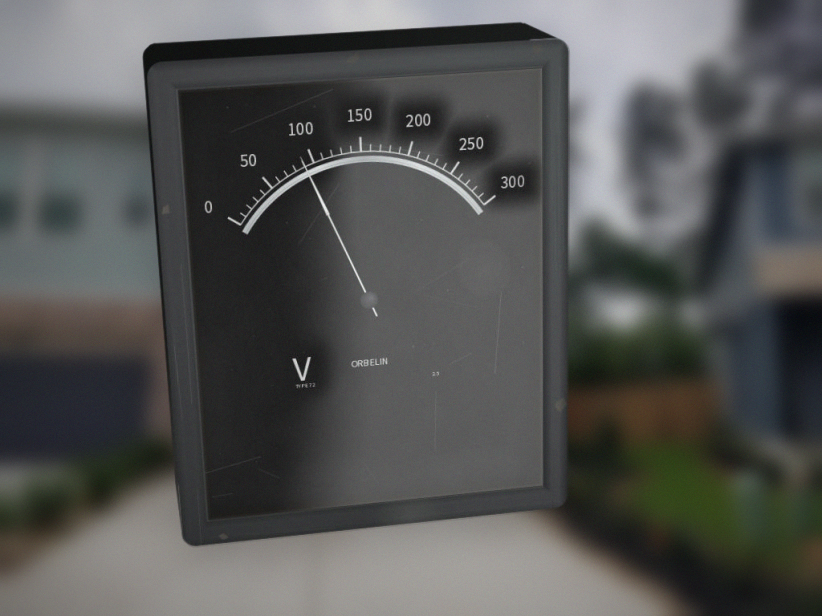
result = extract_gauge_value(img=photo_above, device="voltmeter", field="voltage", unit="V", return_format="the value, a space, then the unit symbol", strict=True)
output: 90 V
